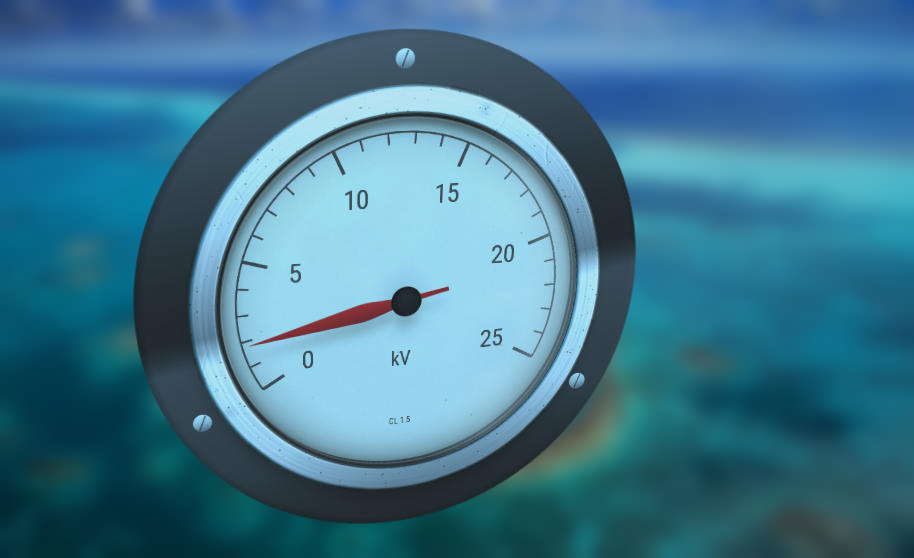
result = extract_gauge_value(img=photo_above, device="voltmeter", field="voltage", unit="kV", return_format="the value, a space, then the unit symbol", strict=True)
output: 2 kV
